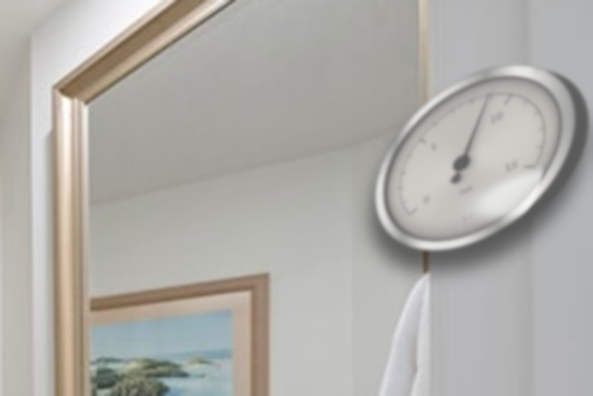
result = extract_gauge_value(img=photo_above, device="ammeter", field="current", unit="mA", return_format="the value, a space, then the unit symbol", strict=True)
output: 9 mA
